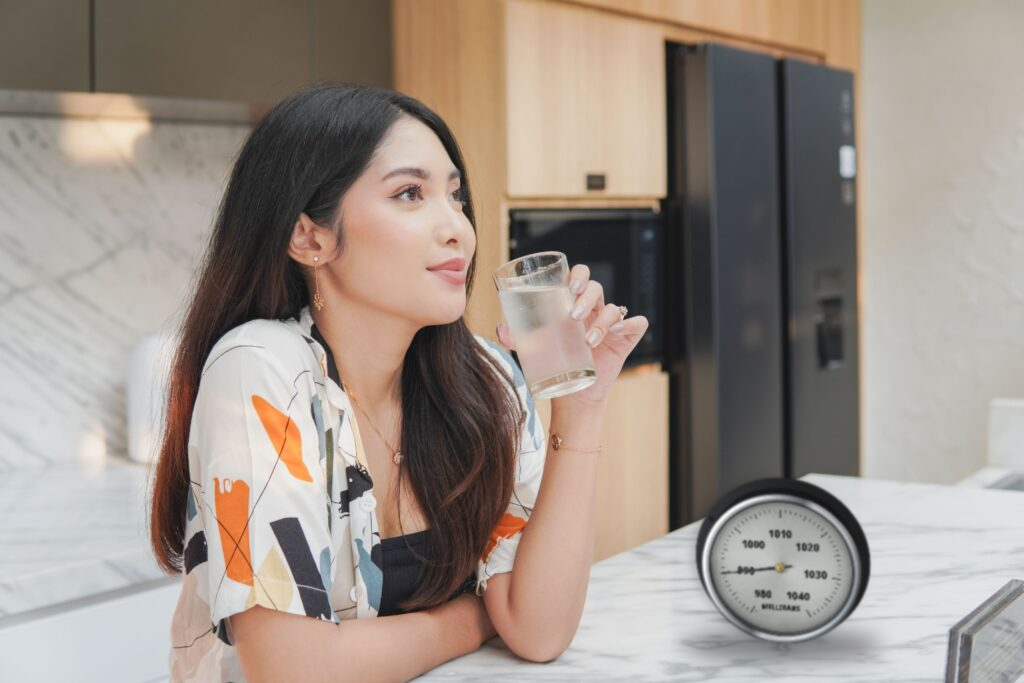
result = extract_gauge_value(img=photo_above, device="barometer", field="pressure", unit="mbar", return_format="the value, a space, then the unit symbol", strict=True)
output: 990 mbar
